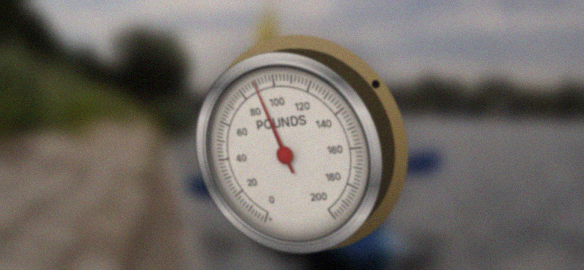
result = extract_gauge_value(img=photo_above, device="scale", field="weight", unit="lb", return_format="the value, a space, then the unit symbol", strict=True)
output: 90 lb
